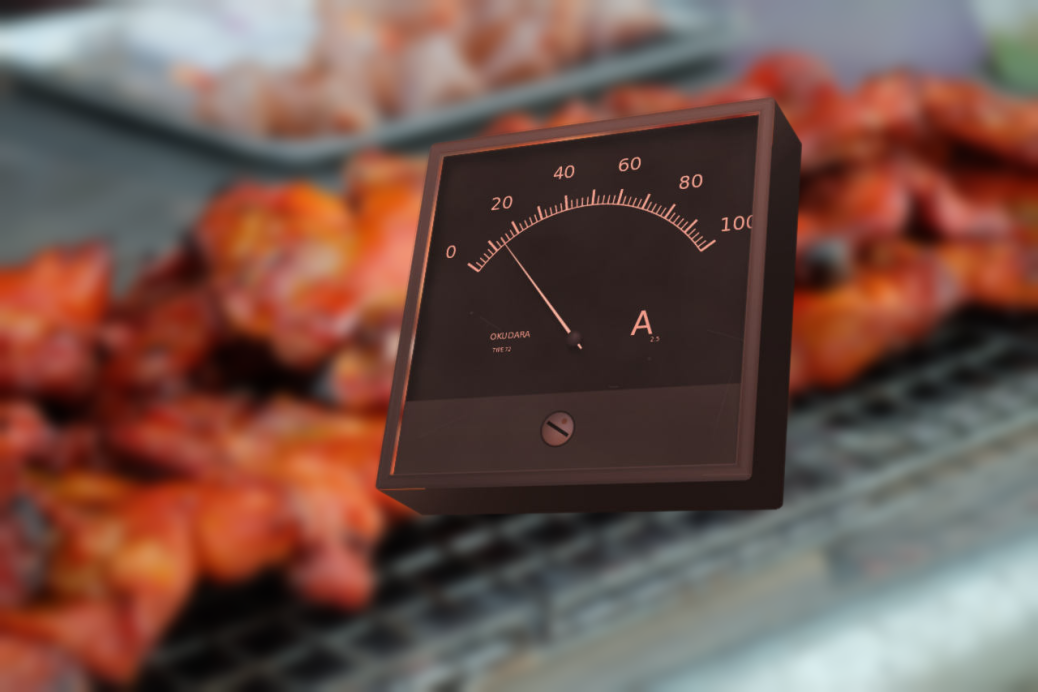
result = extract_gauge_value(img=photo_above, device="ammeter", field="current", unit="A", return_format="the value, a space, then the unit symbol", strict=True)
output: 14 A
